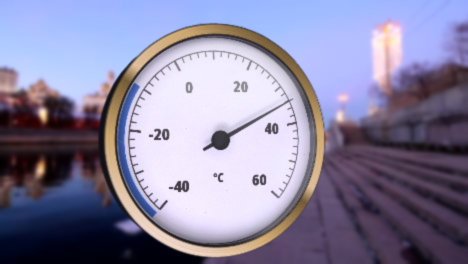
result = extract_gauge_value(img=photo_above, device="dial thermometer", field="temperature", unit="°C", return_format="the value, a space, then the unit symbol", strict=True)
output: 34 °C
